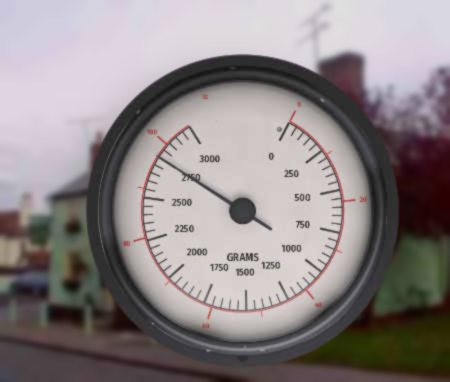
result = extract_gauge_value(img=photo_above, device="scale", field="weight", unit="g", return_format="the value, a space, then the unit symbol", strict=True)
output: 2750 g
